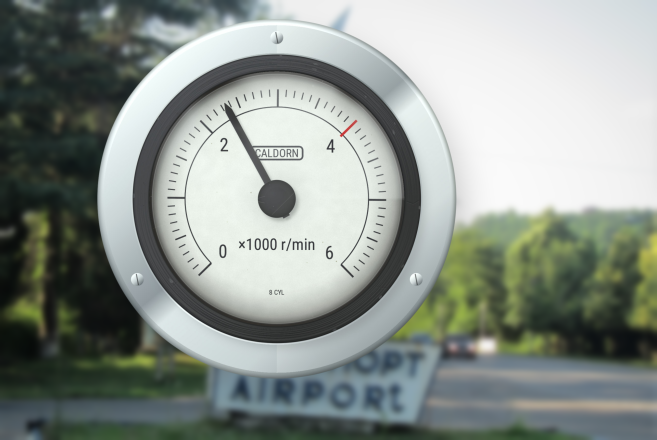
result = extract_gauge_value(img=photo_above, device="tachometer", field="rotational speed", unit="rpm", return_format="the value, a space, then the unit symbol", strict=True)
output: 2350 rpm
